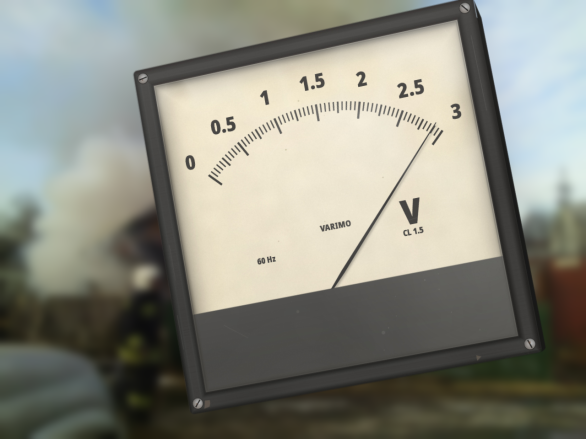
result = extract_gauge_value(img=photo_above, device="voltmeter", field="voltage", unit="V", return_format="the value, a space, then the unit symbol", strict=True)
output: 2.9 V
